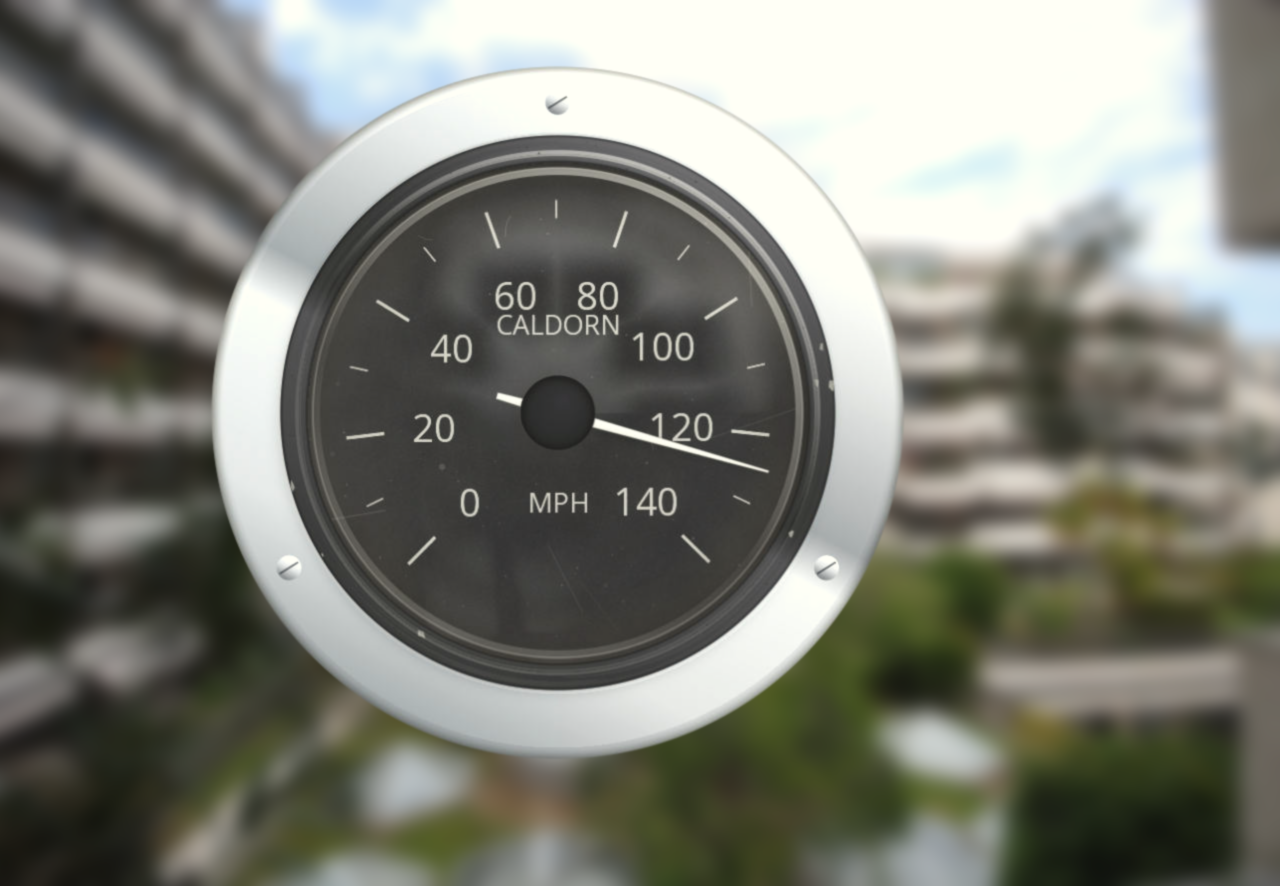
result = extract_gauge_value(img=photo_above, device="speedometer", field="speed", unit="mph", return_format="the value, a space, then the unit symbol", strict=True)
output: 125 mph
